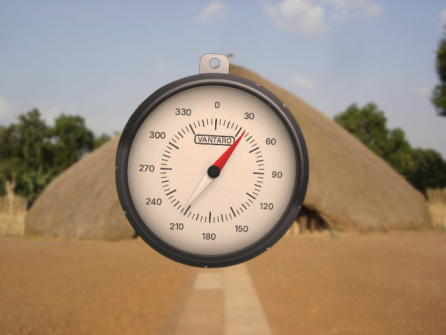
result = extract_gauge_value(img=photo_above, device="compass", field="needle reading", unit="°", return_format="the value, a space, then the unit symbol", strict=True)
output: 35 °
